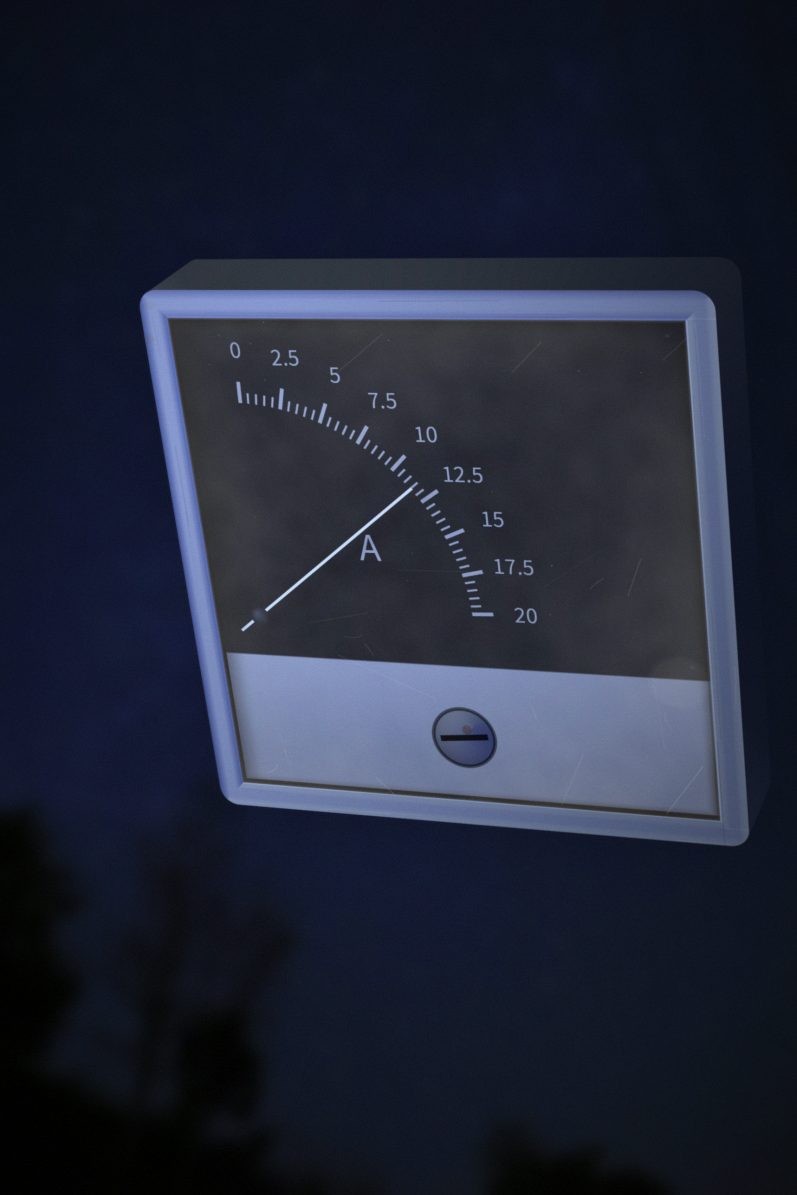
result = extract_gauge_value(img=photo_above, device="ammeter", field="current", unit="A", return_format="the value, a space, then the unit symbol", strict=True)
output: 11.5 A
